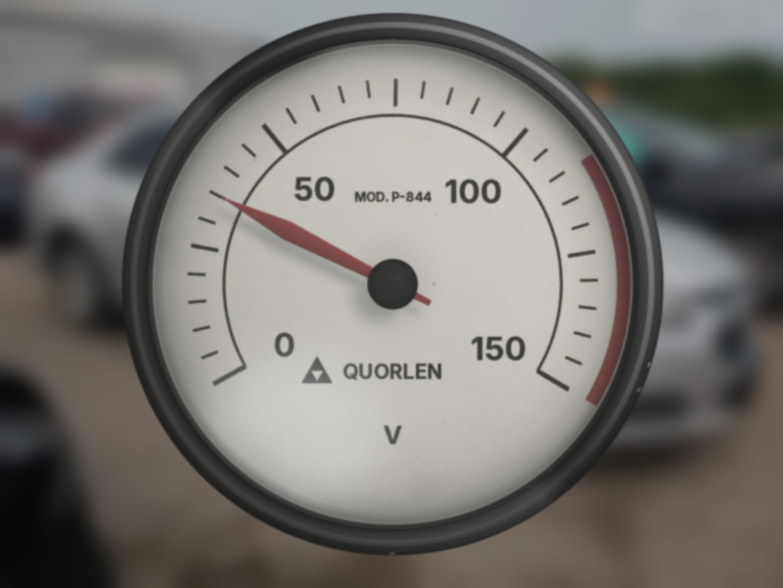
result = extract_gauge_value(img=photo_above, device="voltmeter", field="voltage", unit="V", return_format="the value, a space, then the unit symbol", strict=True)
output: 35 V
